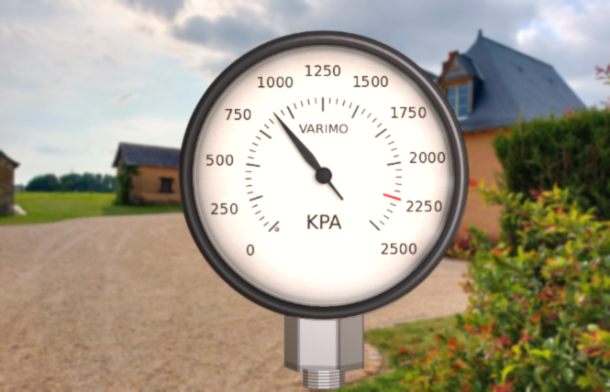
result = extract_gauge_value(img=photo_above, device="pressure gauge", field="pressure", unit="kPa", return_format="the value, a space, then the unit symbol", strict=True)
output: 900 kPa
